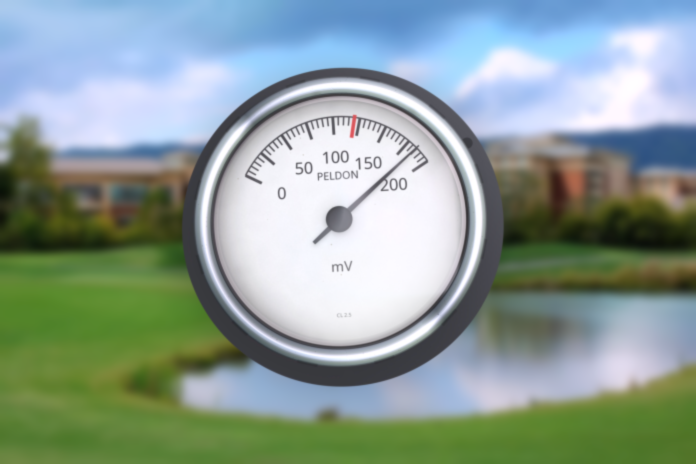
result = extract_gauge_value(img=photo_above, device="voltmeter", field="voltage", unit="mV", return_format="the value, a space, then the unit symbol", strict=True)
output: 185 mV
